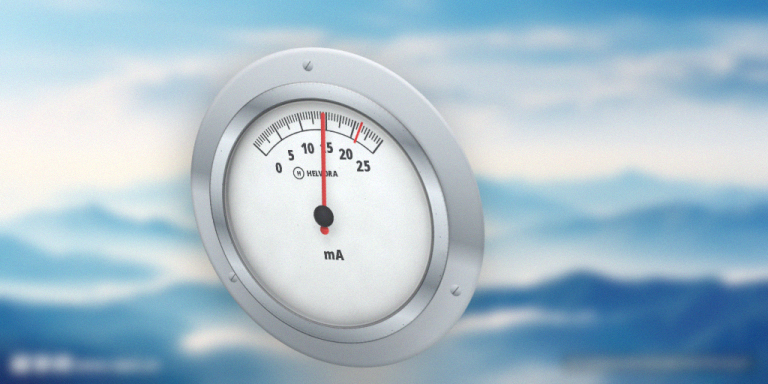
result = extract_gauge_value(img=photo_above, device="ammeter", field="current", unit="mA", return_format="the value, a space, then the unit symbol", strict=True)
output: 15 mA
